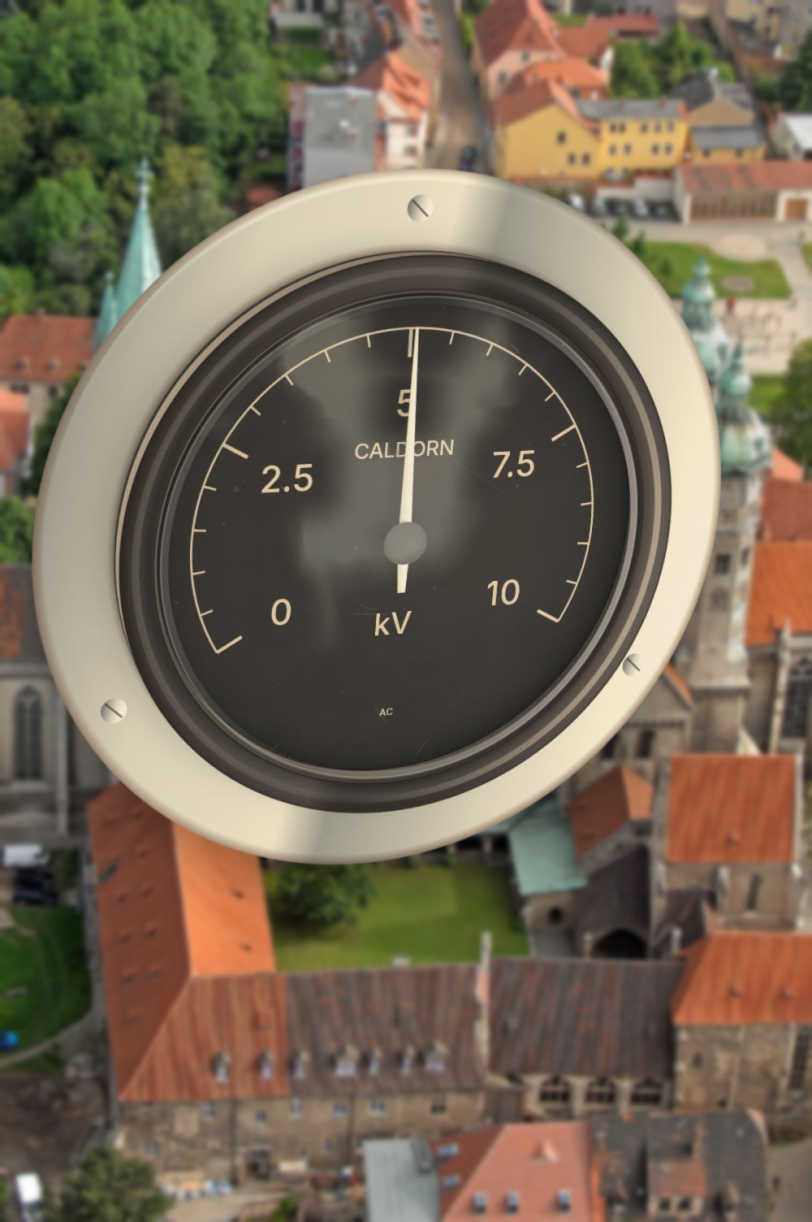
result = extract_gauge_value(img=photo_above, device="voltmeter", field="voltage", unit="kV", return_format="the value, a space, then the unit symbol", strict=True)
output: 5 kV
